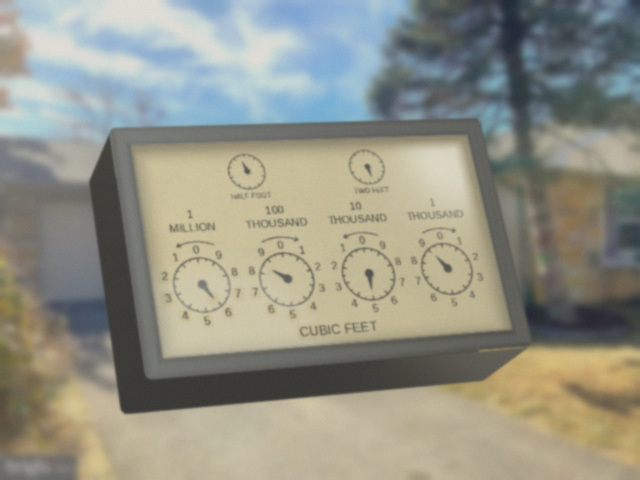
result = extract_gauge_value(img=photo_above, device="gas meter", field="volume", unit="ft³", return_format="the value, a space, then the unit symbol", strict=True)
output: 584900 ft³
